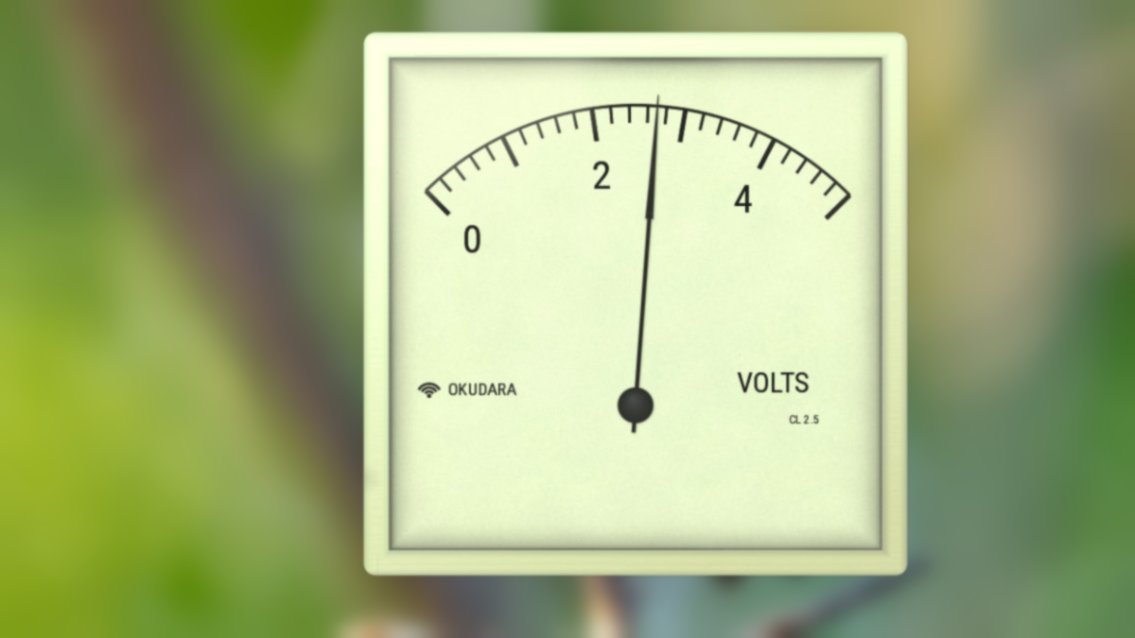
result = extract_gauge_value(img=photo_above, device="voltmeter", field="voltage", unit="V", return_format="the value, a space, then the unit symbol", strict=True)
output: 2.7 V
